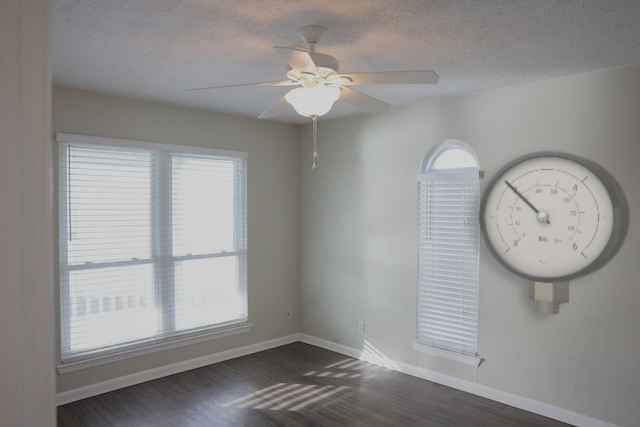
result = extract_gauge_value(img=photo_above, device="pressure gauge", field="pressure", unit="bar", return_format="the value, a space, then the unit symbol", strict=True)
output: 2 bar
